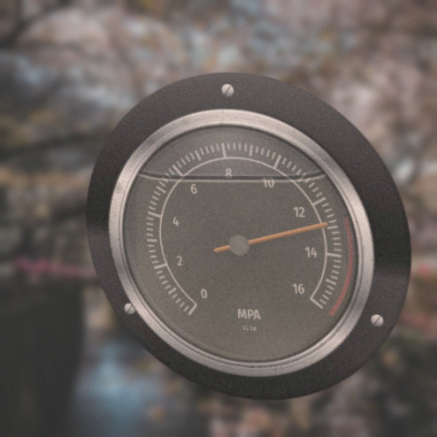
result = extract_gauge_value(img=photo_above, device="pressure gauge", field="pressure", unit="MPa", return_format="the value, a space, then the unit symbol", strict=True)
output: 12.8 MPa
